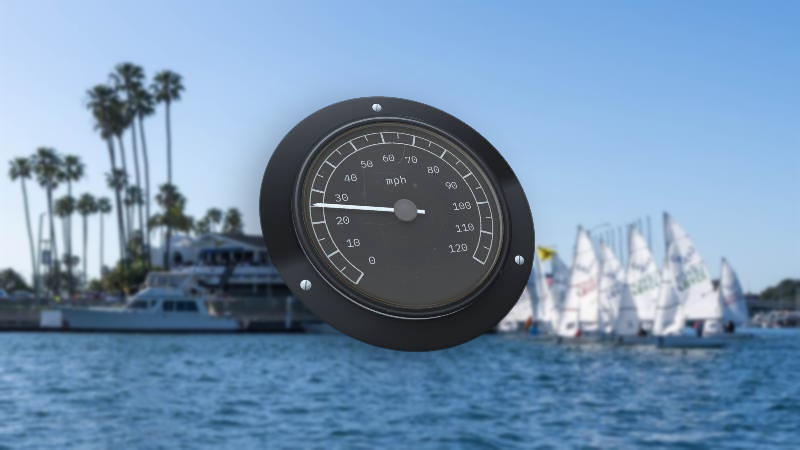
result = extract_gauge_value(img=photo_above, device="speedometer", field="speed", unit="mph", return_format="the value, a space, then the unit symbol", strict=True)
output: 25 mph
